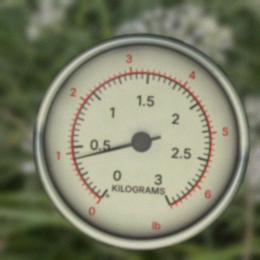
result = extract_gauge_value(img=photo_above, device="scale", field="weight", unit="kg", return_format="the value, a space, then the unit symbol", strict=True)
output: 0.4 kg
